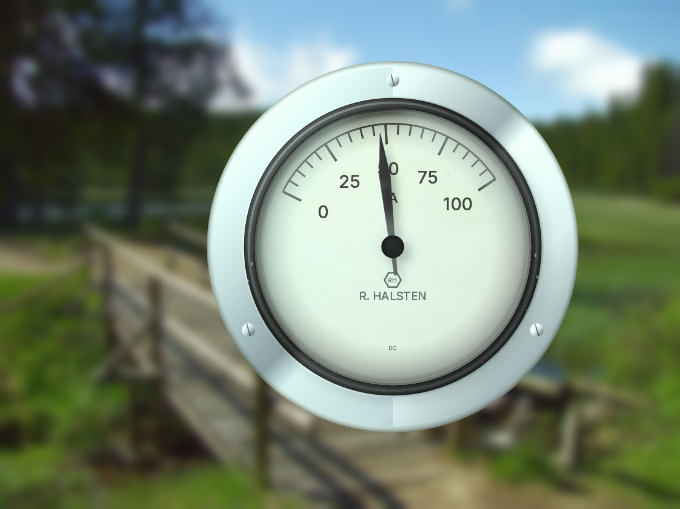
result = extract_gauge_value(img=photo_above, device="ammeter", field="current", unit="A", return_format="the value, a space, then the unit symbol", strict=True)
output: 47.5 A
